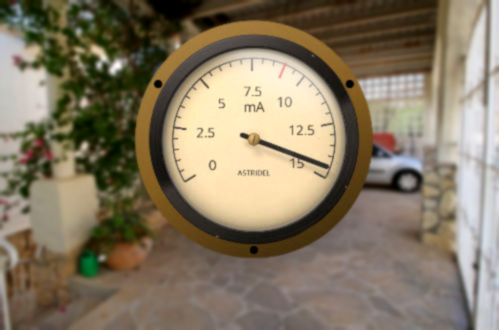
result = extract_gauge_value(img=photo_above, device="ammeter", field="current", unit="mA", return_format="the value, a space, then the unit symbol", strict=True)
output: 14.5 mA
